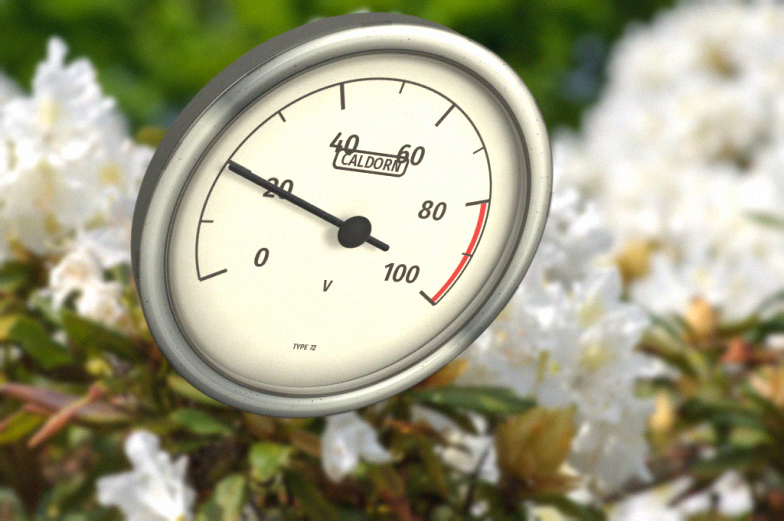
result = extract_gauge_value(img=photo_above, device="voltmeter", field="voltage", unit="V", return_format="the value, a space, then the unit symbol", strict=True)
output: 20 V
